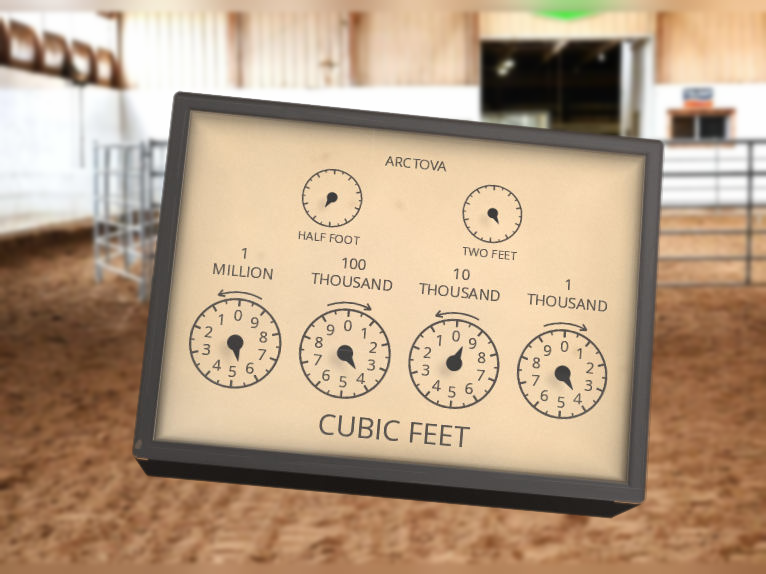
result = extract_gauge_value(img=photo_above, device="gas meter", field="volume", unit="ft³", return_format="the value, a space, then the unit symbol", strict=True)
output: 539400 ft³
